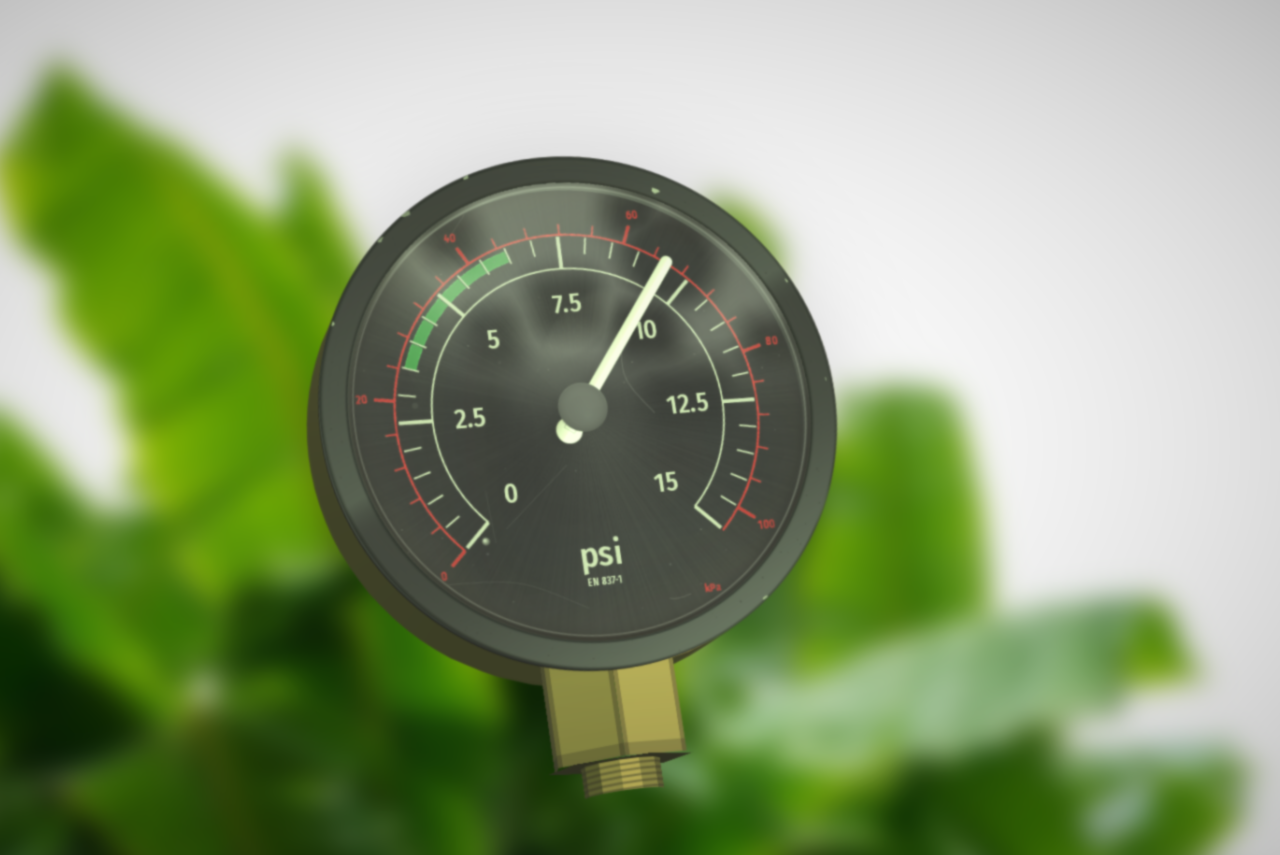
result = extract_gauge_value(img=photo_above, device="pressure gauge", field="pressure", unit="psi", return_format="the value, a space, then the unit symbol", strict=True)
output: 9.5 psi
